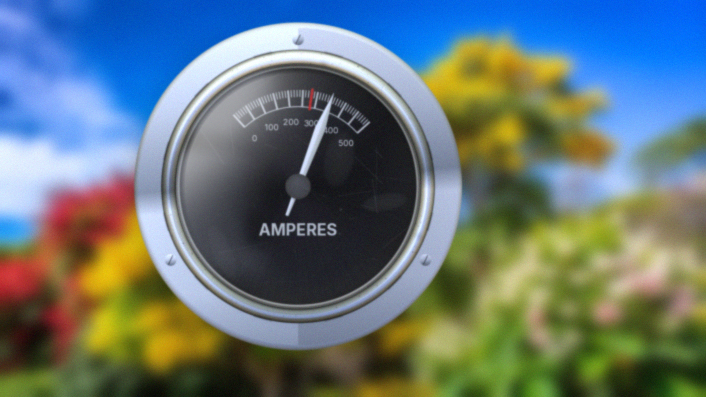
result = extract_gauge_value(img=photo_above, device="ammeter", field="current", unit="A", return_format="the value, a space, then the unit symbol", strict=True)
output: 350 A
